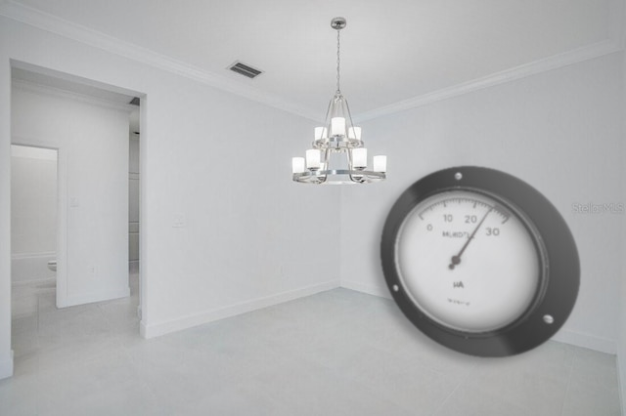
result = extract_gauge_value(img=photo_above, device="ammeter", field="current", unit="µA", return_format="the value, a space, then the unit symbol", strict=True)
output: 25 µA
